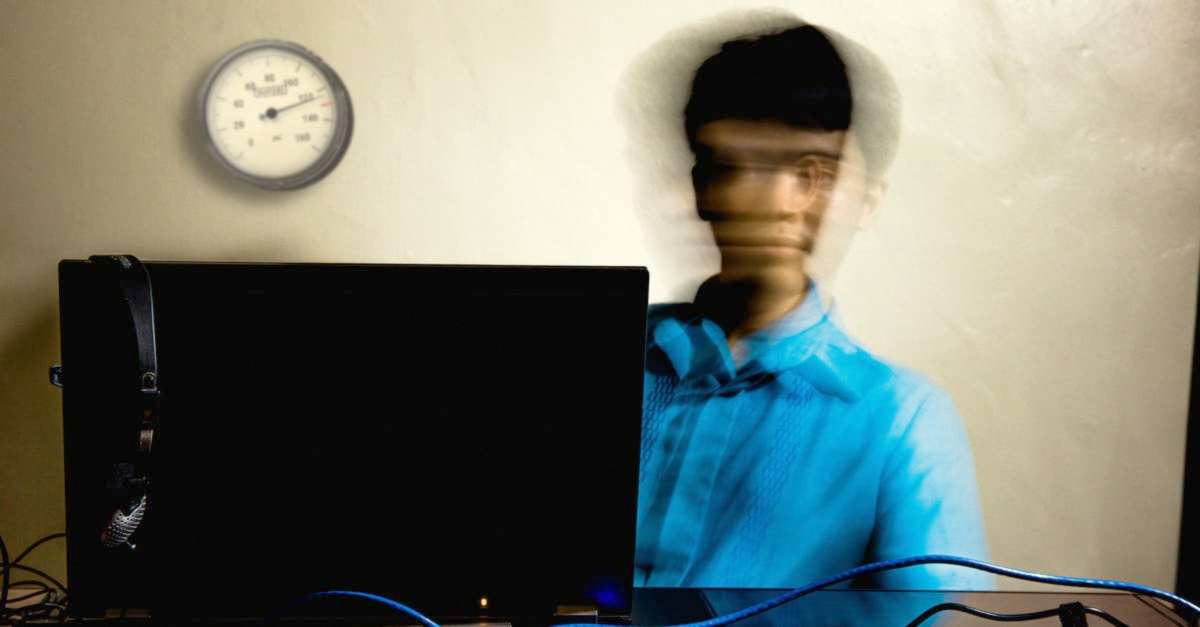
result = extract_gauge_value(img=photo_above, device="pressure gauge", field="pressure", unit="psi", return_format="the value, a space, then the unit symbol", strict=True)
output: 125 psi
